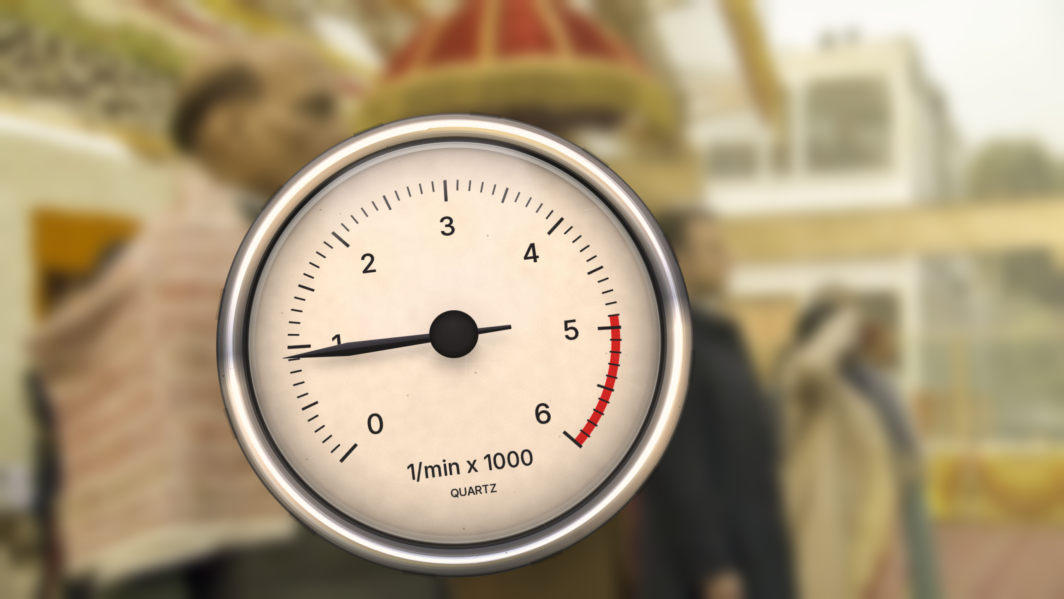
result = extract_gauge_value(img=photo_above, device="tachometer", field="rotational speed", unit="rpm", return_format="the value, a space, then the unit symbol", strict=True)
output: 900 rpm
